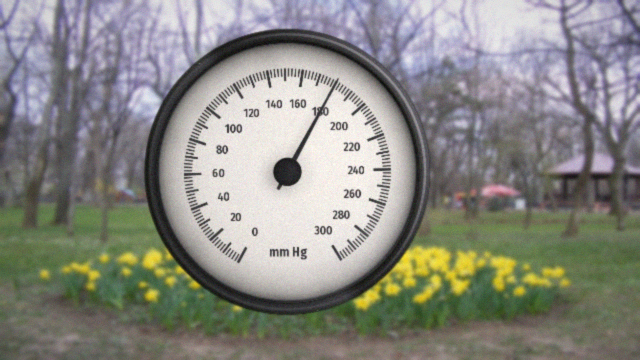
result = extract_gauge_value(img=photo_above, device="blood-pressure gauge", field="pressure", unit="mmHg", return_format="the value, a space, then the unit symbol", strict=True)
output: 180 mmHg
